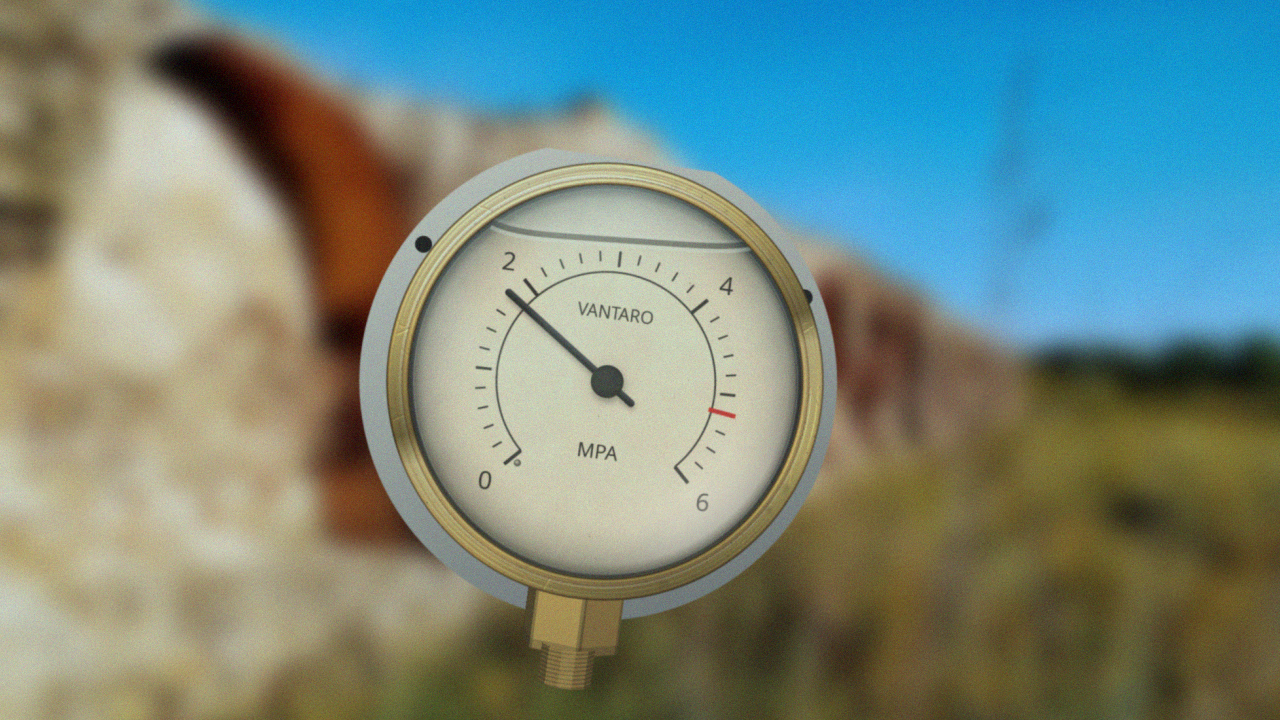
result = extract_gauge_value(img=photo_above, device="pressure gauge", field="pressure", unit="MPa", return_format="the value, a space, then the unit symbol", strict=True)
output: 1.8 MPa
